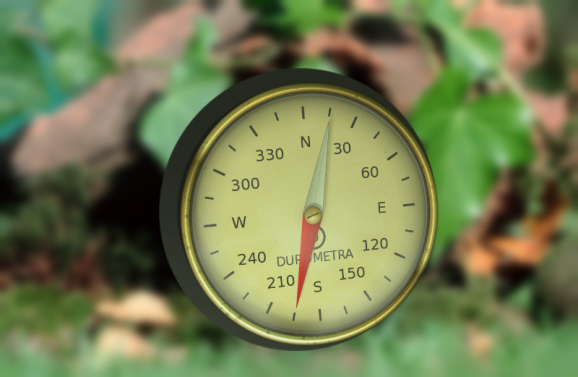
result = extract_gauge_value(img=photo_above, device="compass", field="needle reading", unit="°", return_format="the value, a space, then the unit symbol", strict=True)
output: 195 °
